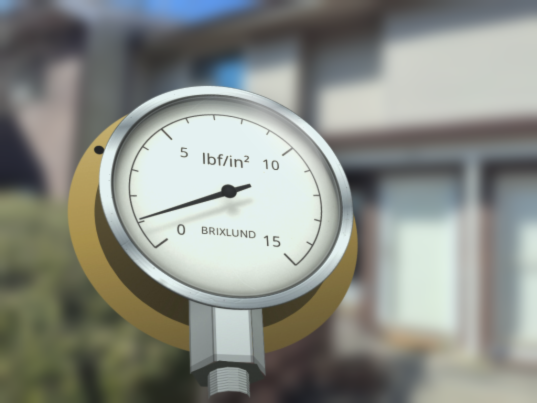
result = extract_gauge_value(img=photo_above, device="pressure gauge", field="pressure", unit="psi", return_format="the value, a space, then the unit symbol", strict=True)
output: 1 psi
